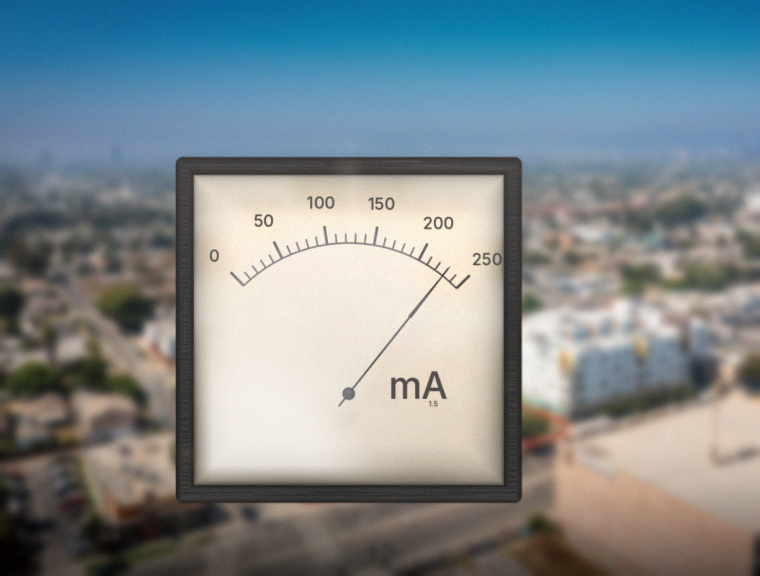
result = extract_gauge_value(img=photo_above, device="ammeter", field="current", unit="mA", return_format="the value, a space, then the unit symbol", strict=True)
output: 230 mA
